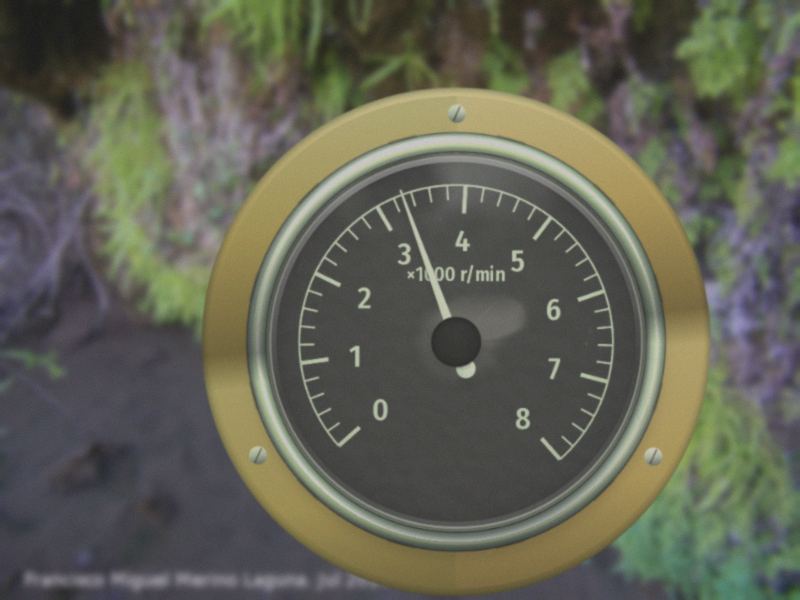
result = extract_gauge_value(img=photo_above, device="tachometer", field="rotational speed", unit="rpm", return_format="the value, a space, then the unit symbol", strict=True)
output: 3300 rpm
